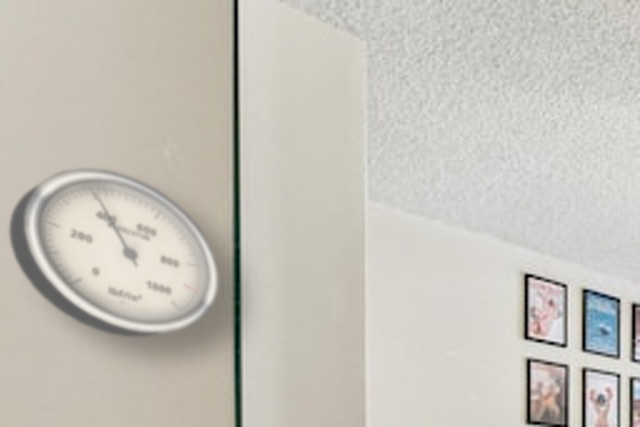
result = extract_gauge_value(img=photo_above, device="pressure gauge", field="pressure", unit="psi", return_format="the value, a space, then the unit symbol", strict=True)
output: 400 psi
